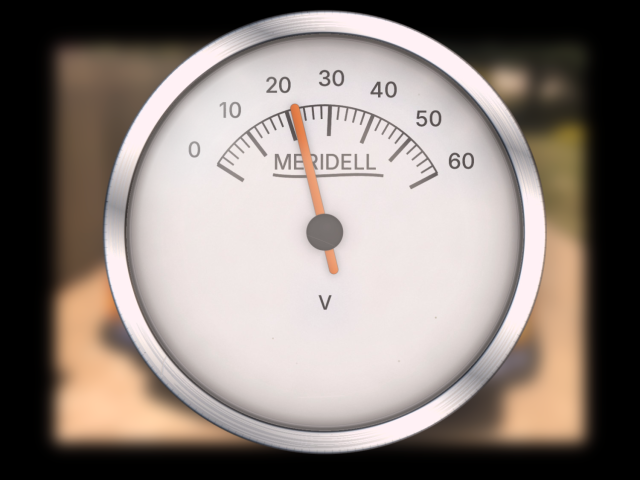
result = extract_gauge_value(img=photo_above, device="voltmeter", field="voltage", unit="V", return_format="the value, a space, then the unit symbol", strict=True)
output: 22 V
